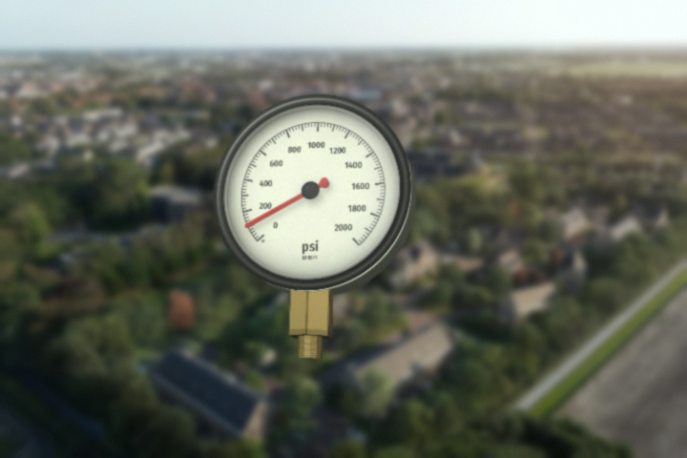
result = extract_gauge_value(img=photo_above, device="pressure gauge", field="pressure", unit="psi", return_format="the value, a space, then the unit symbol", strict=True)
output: 100 psi
